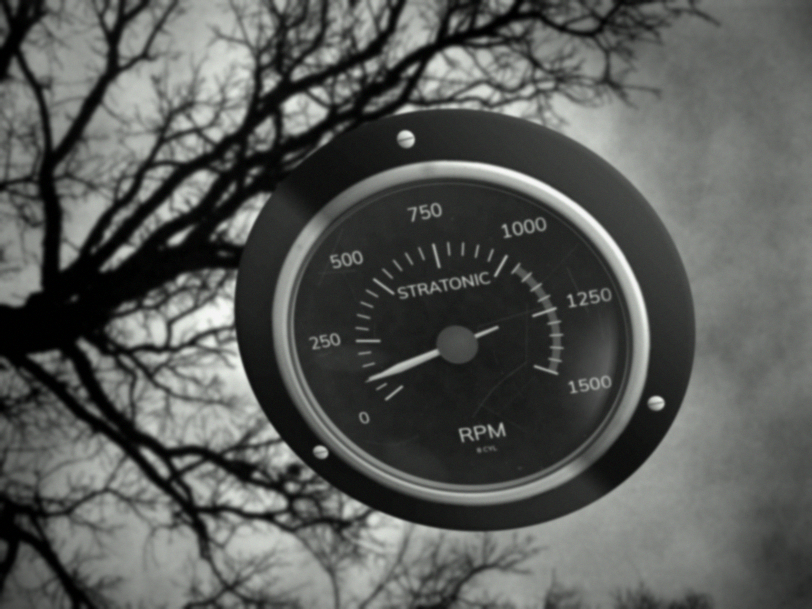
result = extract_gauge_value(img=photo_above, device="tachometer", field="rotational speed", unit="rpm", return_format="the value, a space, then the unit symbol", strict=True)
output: 100 rpm
